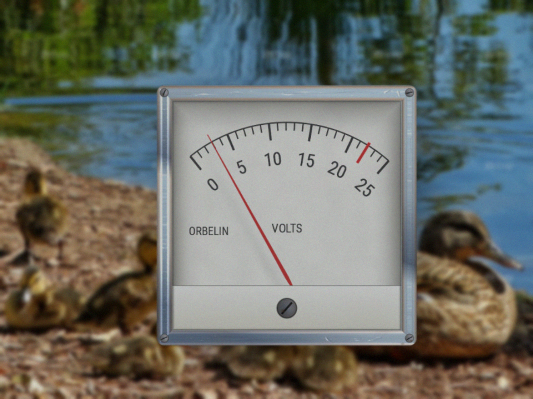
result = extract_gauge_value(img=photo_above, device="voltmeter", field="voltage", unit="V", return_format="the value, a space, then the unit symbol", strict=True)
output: 3 V
